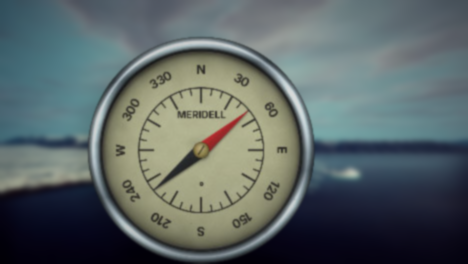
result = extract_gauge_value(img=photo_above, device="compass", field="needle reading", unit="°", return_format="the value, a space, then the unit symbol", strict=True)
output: 50 °
